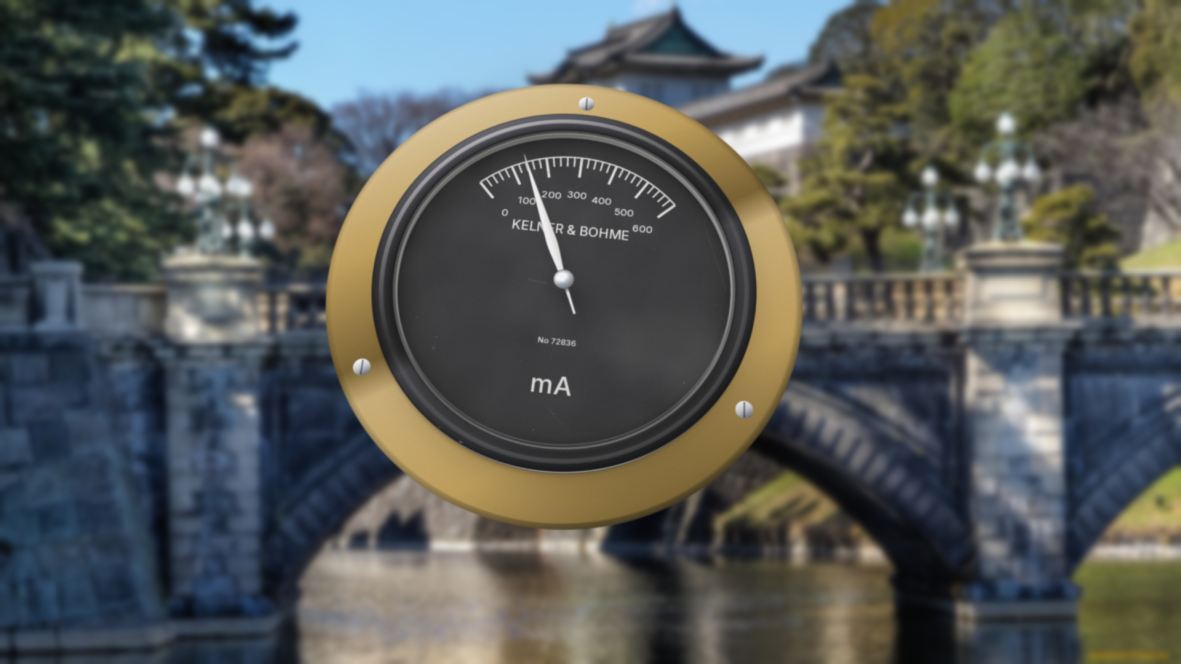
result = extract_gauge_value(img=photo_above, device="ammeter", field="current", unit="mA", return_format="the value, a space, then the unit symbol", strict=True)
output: 140 mA
